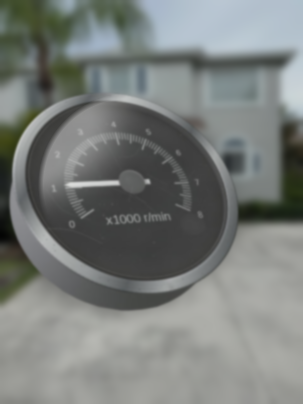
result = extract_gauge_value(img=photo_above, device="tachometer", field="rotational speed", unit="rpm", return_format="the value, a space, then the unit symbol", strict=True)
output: 1000 rpm
